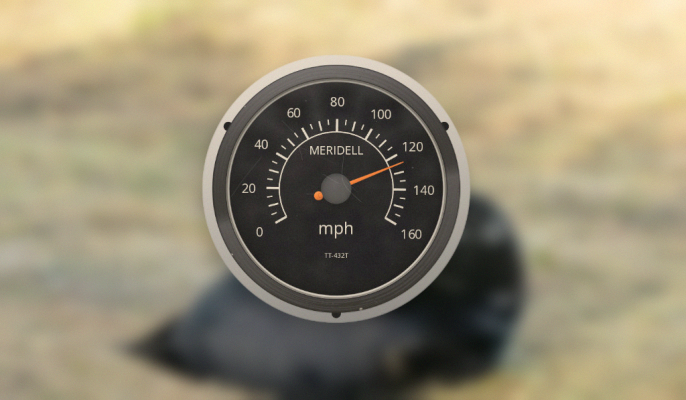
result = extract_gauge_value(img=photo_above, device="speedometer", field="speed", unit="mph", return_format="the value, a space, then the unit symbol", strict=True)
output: 125 mph
